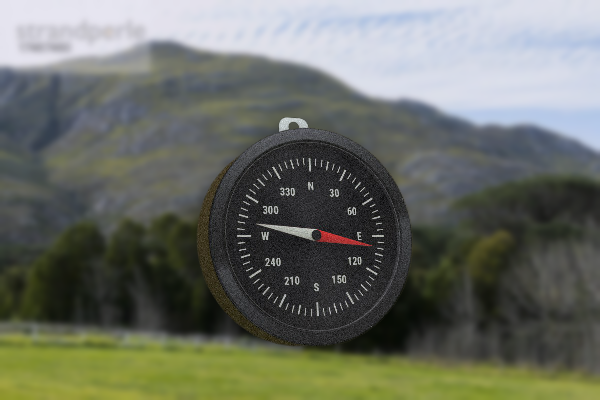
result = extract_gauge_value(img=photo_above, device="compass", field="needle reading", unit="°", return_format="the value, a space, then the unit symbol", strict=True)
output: 100 °
